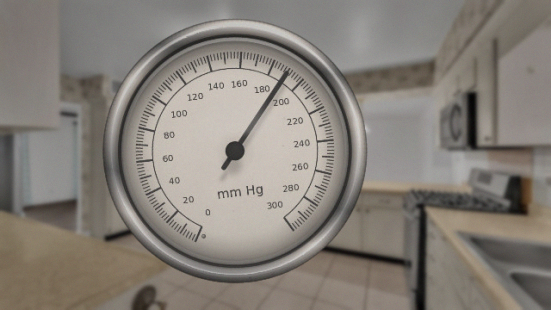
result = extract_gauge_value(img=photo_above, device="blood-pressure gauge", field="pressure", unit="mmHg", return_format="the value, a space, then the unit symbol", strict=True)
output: 190 mmHg
